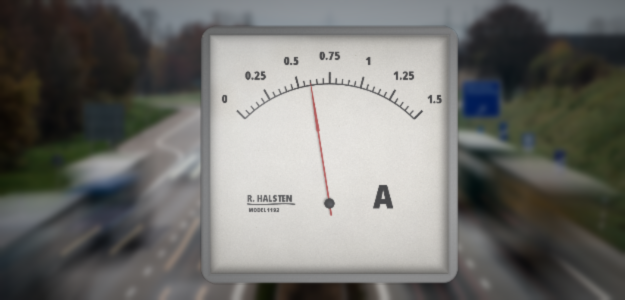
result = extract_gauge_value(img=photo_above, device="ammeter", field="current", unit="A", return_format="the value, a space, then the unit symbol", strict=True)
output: 0.6 A
